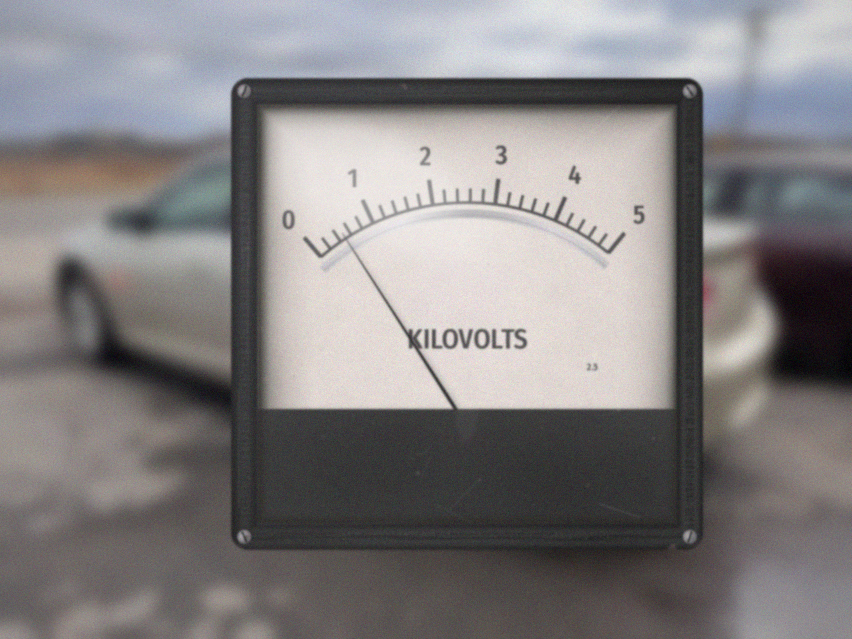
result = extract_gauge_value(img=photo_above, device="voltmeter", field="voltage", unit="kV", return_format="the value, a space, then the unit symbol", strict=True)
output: 0.5 kV
